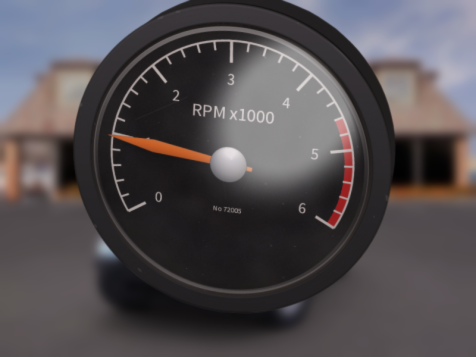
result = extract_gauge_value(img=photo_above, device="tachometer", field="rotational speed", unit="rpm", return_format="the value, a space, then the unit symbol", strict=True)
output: 1000 rpm
